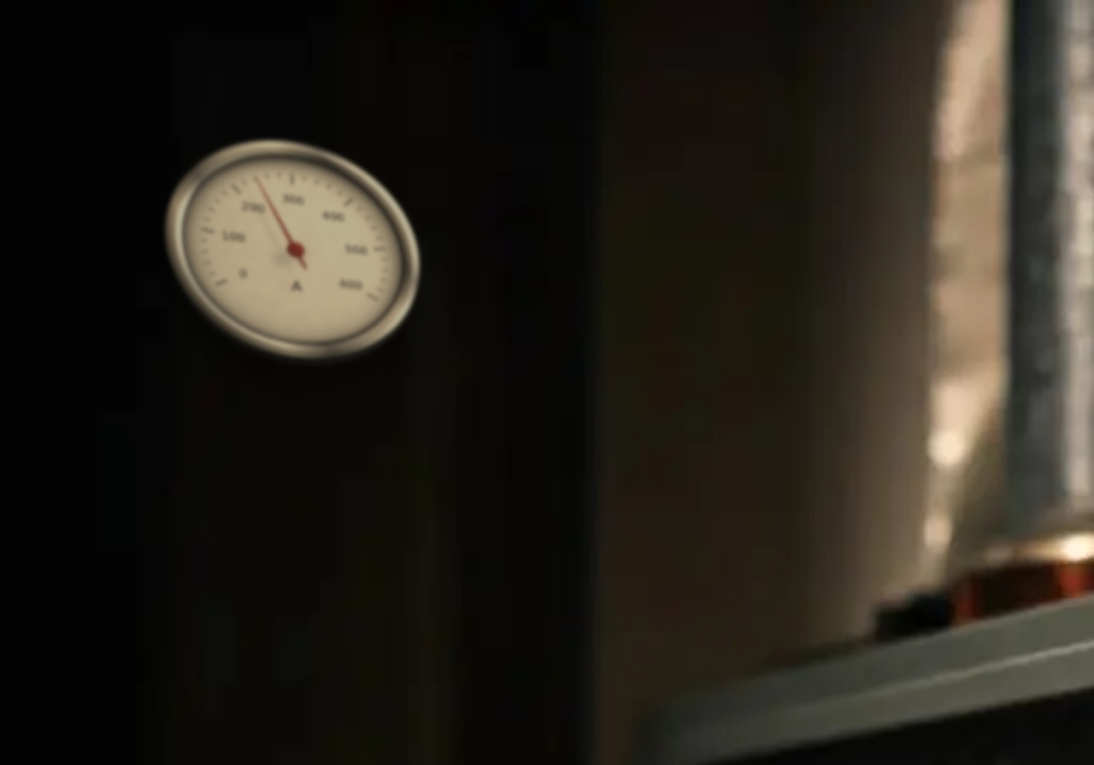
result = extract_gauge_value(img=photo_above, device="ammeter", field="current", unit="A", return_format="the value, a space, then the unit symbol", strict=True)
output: 240 A
